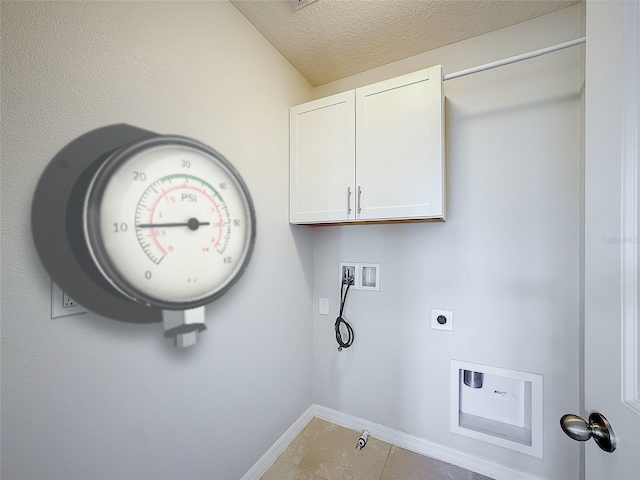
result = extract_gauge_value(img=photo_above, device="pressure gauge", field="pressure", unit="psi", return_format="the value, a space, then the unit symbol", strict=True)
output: 10 psi
